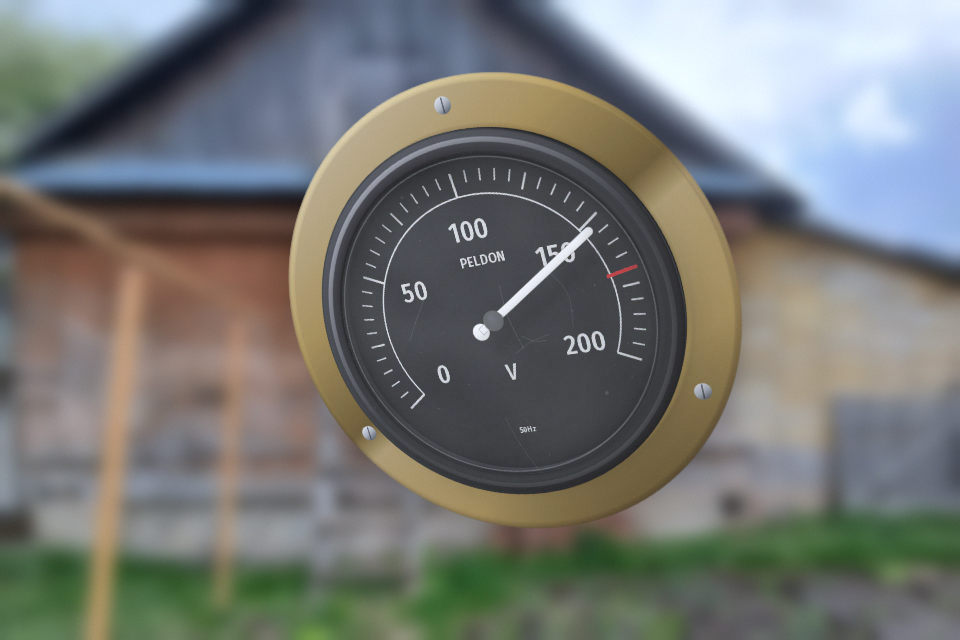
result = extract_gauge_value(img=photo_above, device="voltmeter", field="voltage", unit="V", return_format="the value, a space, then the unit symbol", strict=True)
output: 152.5 V
